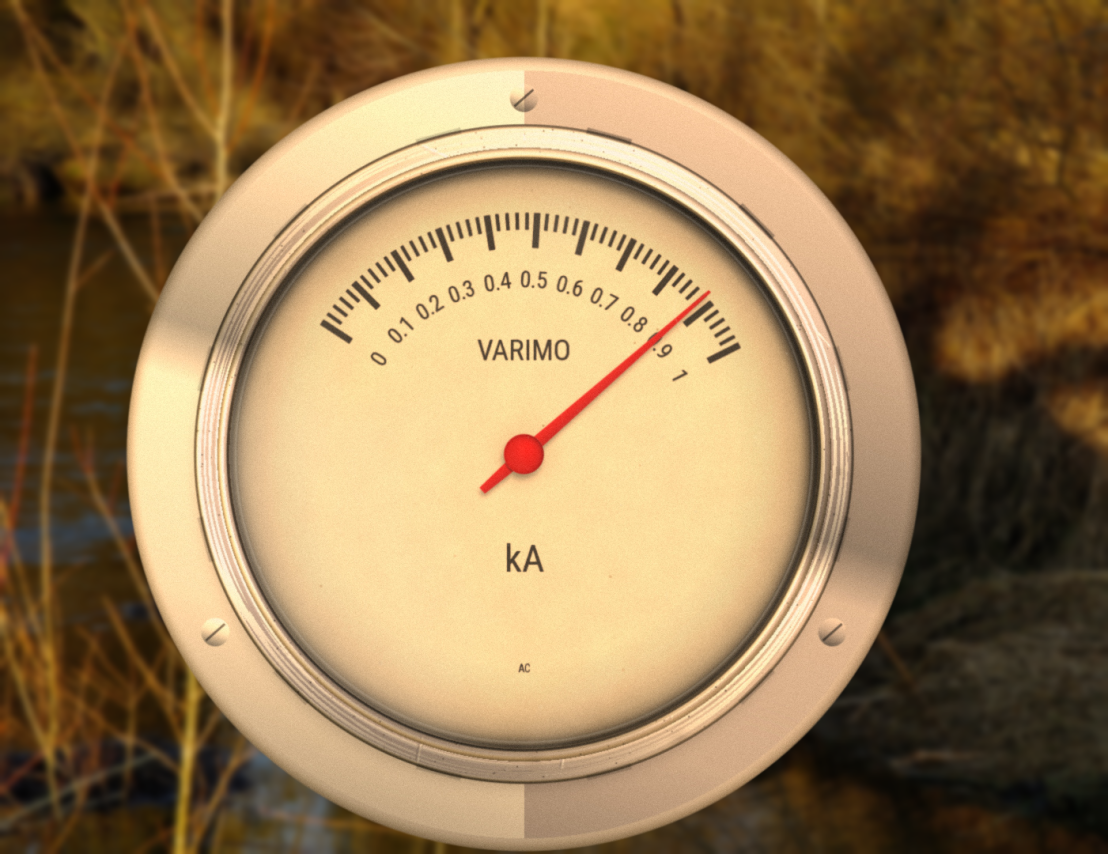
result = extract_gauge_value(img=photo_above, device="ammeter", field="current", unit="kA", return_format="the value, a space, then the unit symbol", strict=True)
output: 0.88 kA
